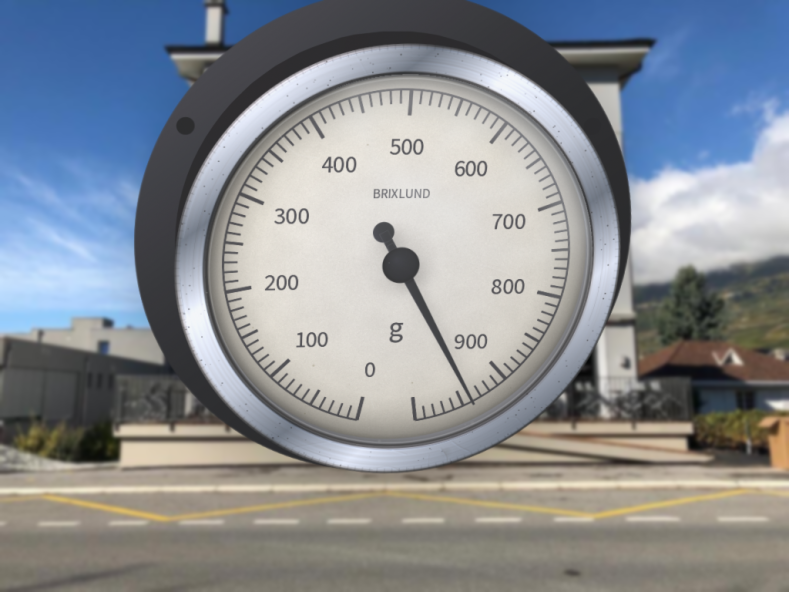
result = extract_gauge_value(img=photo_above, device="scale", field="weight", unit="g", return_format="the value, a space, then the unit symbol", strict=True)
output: 940 g
